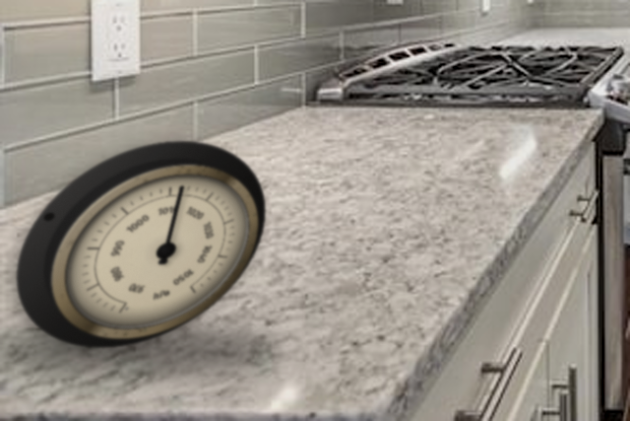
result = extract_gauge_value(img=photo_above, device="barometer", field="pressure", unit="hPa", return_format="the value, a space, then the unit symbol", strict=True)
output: 1012 hPa
